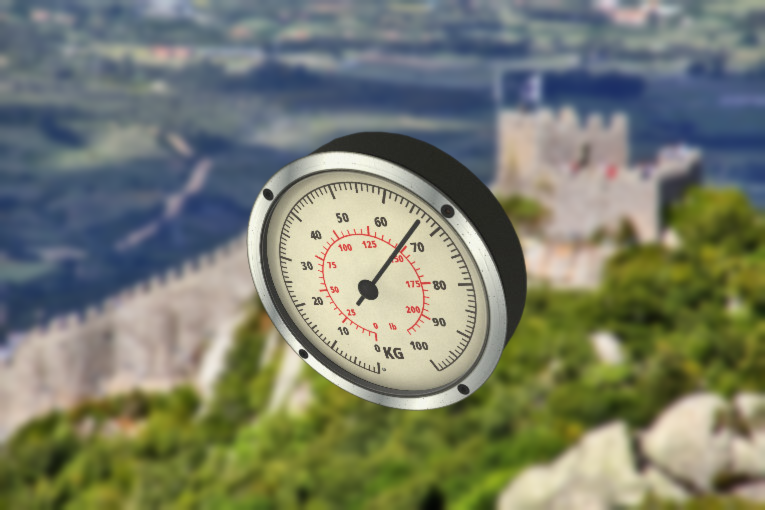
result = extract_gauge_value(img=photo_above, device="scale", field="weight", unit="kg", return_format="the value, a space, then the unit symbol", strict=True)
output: 67 kg
